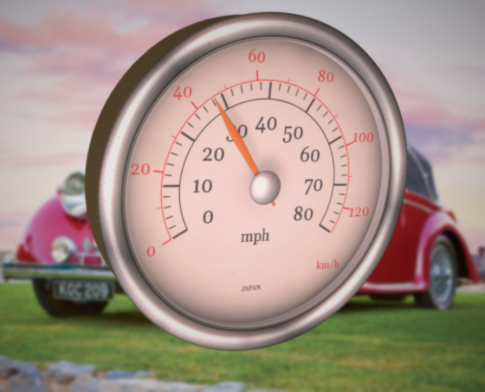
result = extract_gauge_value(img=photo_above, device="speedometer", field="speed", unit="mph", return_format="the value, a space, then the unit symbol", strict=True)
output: 28 mph
